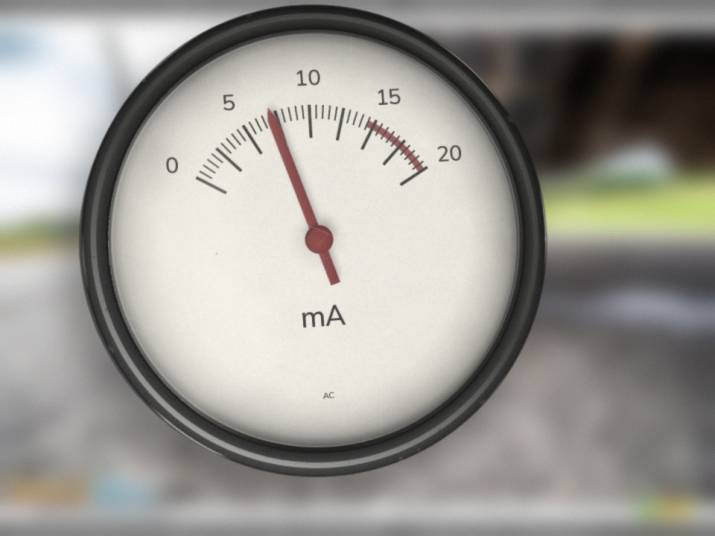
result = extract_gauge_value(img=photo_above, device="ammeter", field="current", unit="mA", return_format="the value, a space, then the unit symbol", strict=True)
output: 7 mA
